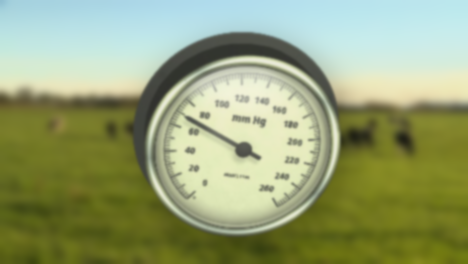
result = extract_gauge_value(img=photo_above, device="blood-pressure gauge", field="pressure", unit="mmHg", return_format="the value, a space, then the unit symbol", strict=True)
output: 70 mmHg
